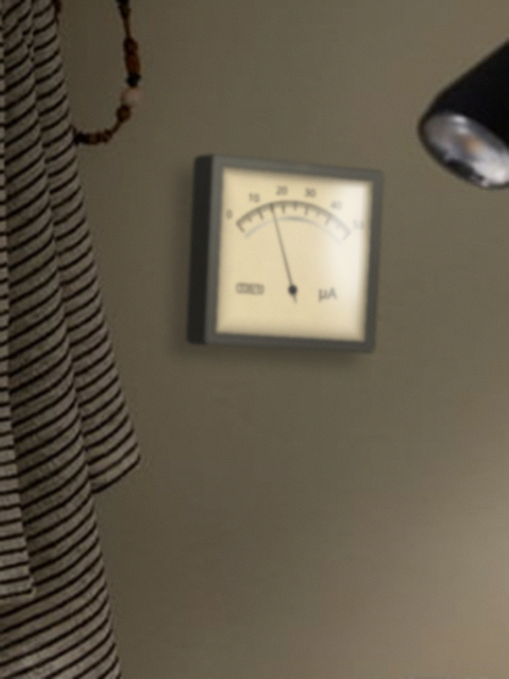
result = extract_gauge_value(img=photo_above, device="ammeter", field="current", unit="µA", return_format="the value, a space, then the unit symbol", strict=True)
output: 15 µA
